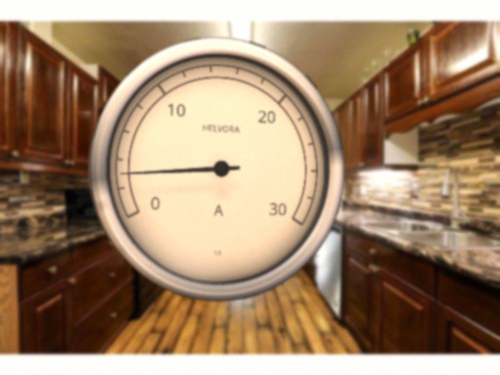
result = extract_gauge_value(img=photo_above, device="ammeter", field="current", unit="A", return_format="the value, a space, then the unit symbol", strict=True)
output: 3 A
